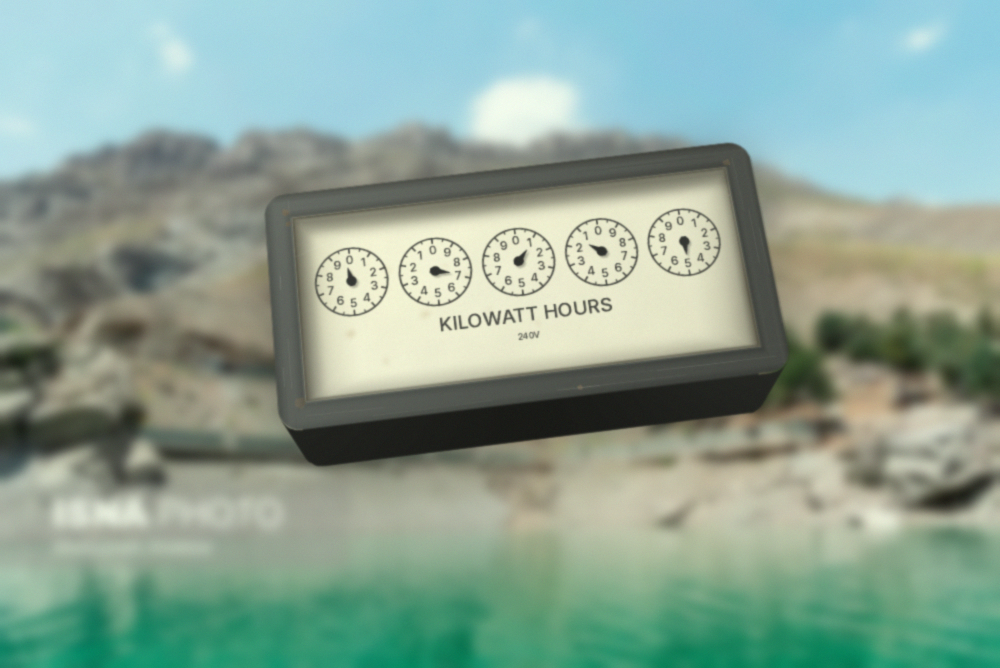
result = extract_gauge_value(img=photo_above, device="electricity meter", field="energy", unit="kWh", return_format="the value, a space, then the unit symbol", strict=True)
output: 97115 kWh
